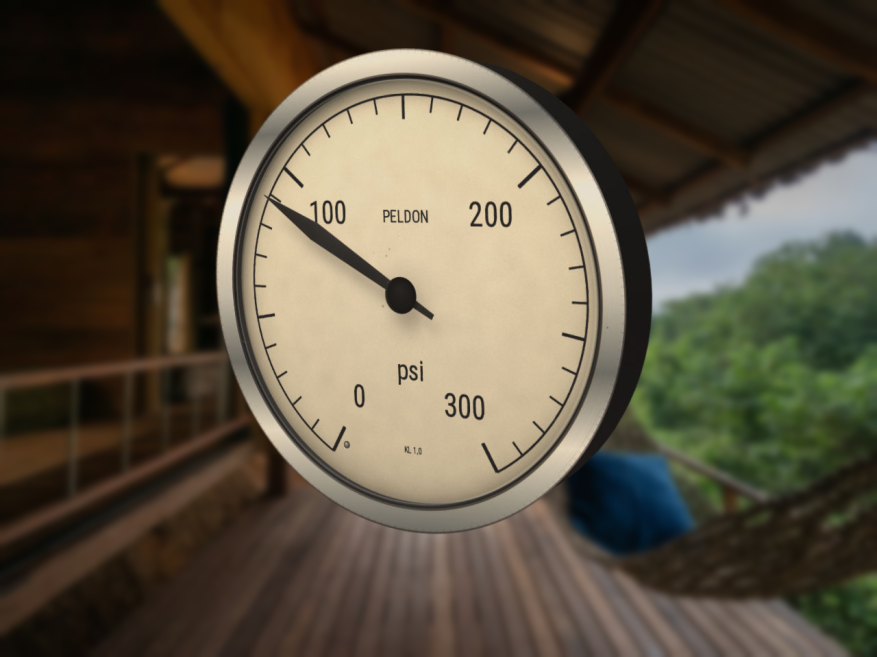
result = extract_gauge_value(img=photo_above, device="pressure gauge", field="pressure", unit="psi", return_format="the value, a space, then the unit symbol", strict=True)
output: 90 psi
